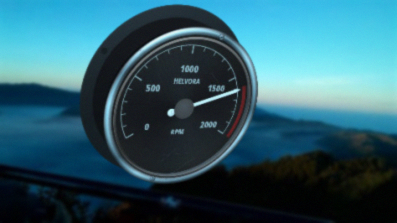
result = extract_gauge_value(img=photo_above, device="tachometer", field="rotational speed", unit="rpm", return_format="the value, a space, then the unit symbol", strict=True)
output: 1600 rpm
